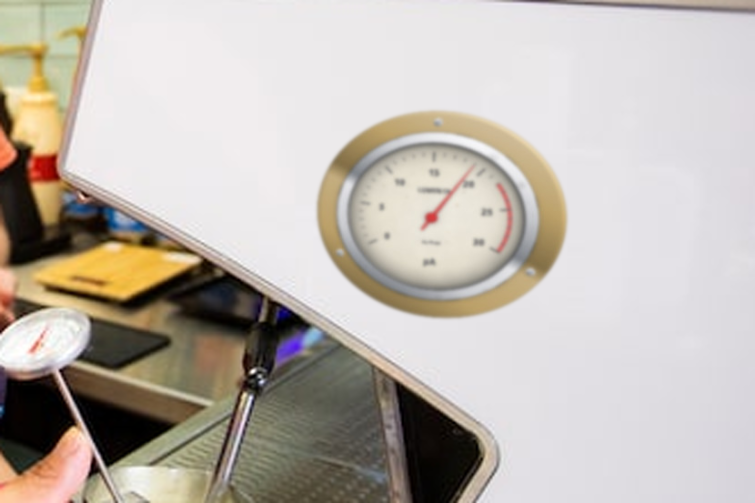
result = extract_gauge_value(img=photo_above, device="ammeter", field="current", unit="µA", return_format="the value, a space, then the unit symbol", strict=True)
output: 19 µA
